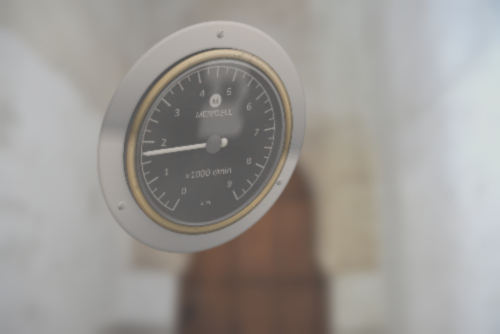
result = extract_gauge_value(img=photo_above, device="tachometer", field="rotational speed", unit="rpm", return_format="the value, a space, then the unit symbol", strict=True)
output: 1750 rpm
